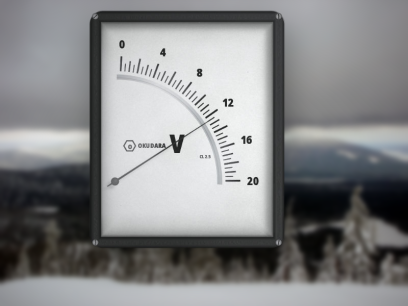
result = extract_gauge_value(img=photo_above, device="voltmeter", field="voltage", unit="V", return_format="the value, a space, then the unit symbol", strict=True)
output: 12.5 V
